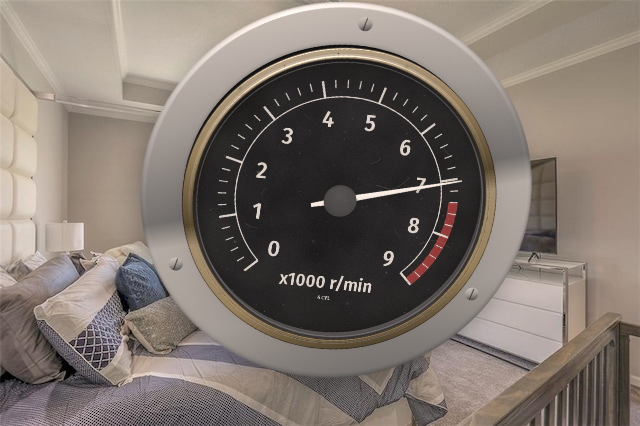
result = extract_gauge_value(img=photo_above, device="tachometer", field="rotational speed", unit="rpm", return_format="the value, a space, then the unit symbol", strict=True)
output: 7000 rpm
